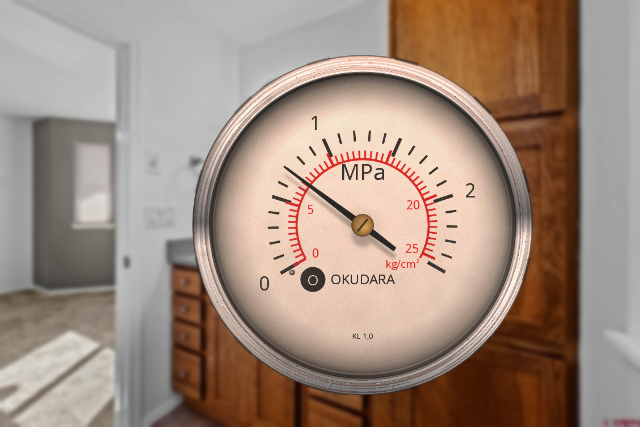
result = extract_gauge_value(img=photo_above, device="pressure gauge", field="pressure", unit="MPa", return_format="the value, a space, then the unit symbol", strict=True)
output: 0.7 MPa
